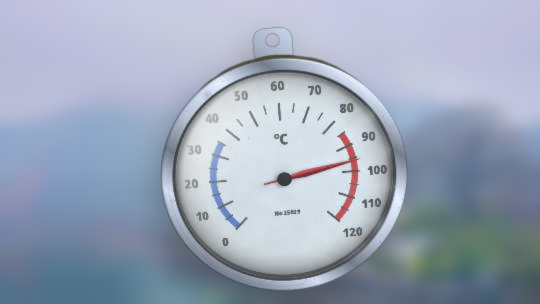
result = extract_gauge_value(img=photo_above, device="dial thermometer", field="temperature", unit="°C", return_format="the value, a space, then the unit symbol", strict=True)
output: 95 °C
